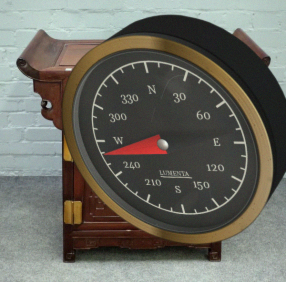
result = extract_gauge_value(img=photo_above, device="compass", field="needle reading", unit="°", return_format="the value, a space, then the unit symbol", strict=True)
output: 260 °
